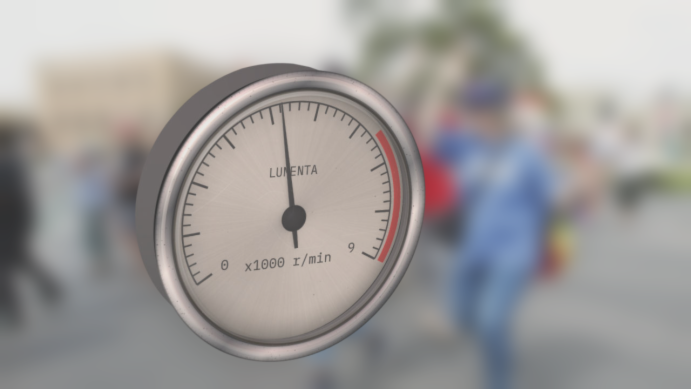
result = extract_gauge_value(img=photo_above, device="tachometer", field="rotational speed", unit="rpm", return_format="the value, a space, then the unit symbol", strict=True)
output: 4200 rpm
